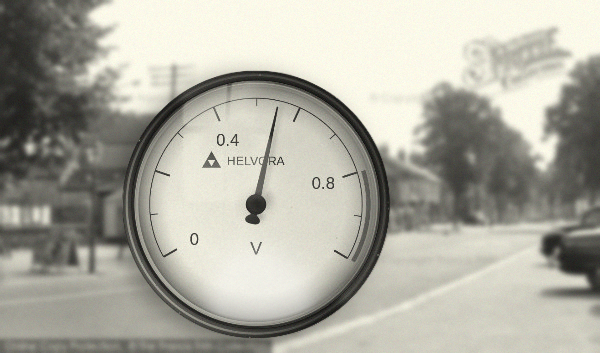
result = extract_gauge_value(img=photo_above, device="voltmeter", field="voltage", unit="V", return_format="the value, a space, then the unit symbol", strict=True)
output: 0.55 V
